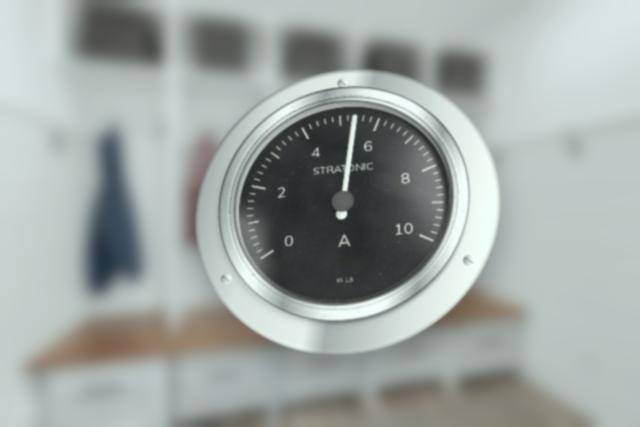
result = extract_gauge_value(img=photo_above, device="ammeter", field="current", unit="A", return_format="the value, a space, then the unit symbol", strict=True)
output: 5.4 A
